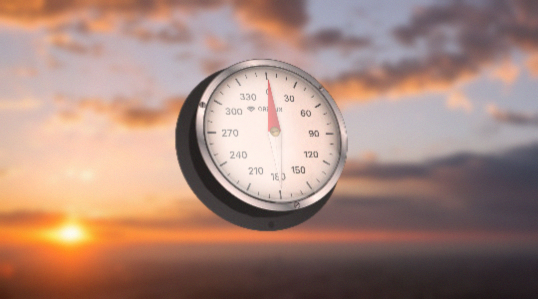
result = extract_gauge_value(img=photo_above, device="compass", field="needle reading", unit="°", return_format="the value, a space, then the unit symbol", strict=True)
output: 0 °
